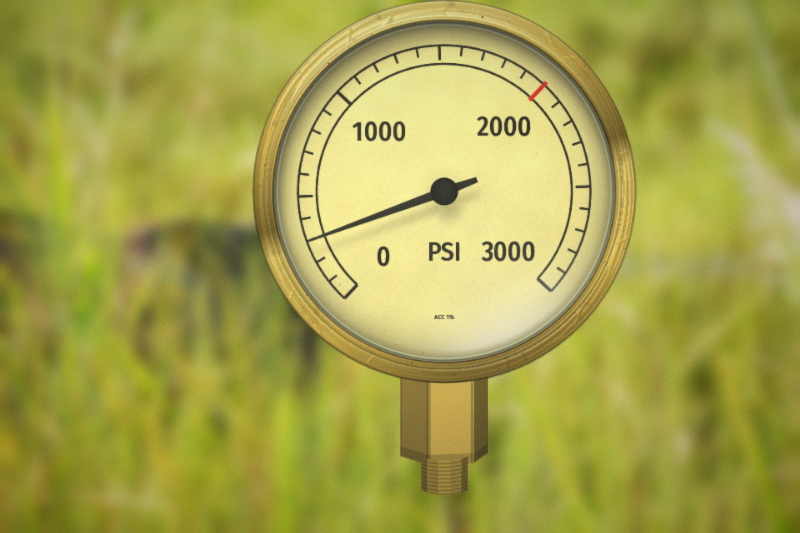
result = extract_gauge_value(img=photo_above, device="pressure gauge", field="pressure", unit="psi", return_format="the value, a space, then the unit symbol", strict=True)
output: 300 psi
